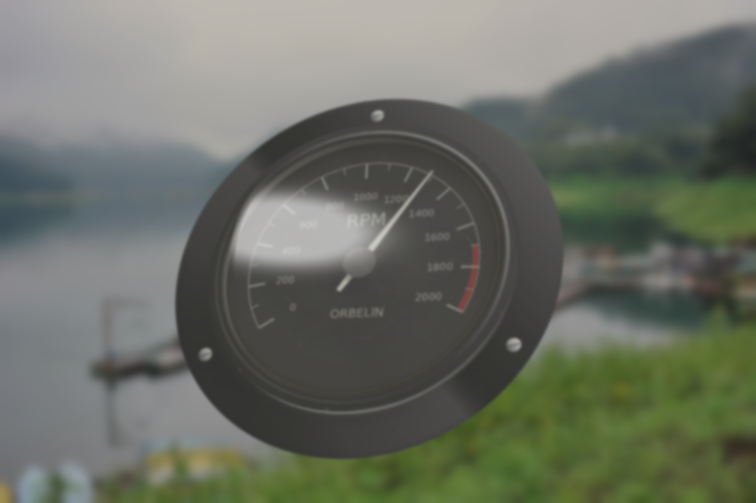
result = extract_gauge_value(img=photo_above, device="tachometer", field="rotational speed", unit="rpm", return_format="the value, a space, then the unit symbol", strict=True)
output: 1300 rpm
